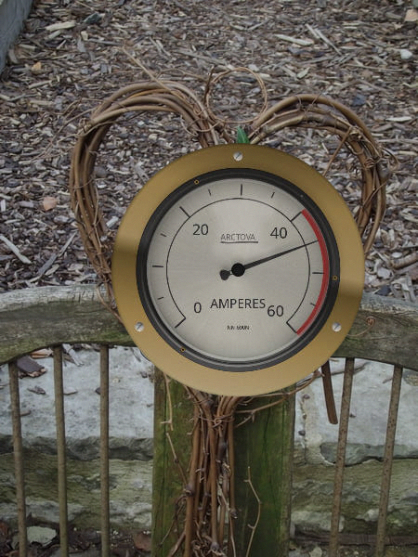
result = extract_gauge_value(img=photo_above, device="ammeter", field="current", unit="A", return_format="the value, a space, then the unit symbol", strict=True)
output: 45 A
